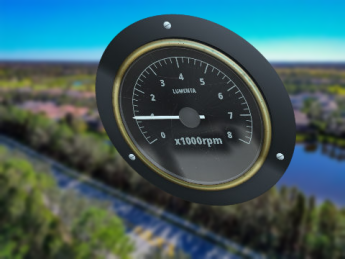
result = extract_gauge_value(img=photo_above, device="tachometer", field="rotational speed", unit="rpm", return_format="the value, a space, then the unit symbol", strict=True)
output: 1000 rpm
